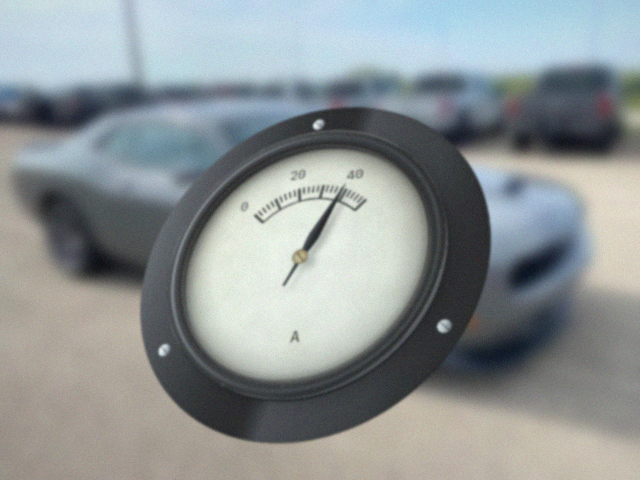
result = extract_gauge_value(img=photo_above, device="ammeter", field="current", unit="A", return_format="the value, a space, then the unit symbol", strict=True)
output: 40 A
